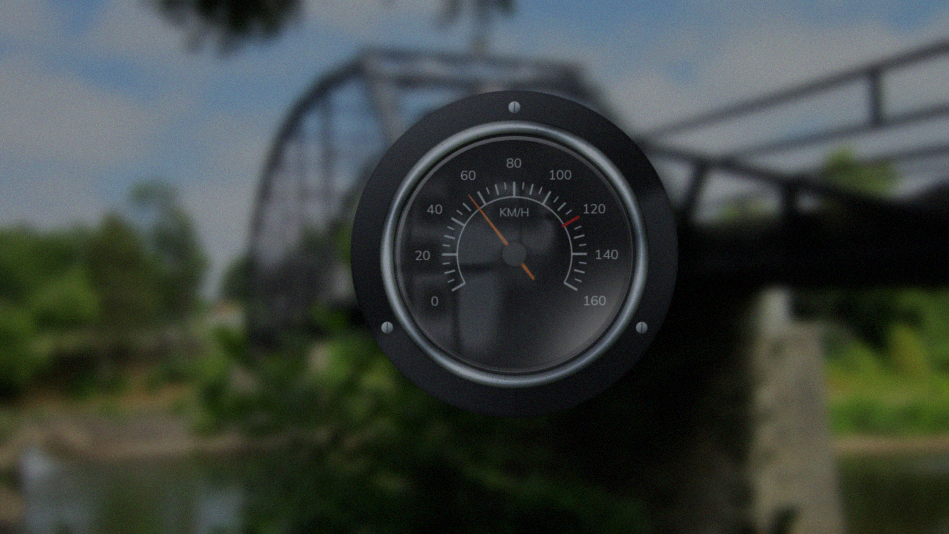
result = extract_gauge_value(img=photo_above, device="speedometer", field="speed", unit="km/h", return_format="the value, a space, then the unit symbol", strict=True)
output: 55 km/h
